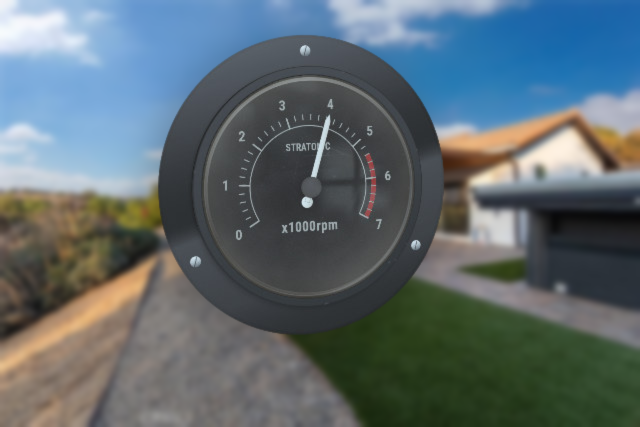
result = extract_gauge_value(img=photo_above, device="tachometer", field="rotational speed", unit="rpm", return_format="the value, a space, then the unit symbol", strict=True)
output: 4000 rpm
